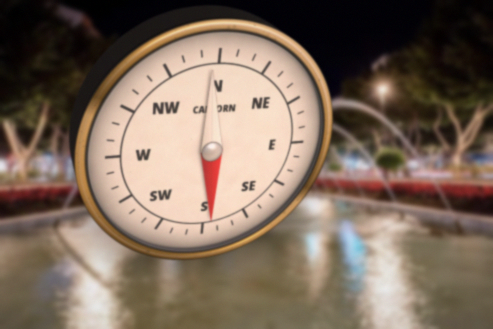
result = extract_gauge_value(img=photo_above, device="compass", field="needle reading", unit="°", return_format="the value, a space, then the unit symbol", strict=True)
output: 175 °
